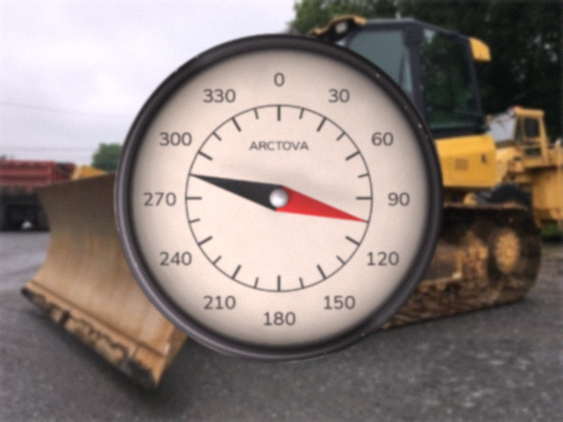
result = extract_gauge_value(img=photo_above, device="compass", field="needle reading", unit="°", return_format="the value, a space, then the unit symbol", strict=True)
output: 105 °
